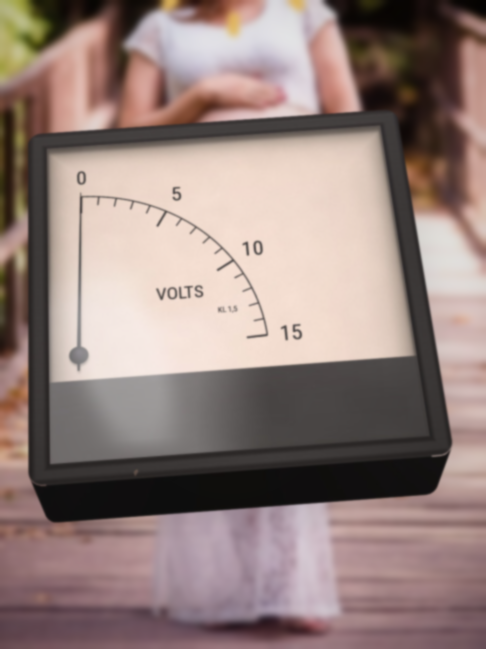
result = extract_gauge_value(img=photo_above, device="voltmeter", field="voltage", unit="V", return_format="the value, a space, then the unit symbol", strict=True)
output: 0 V
